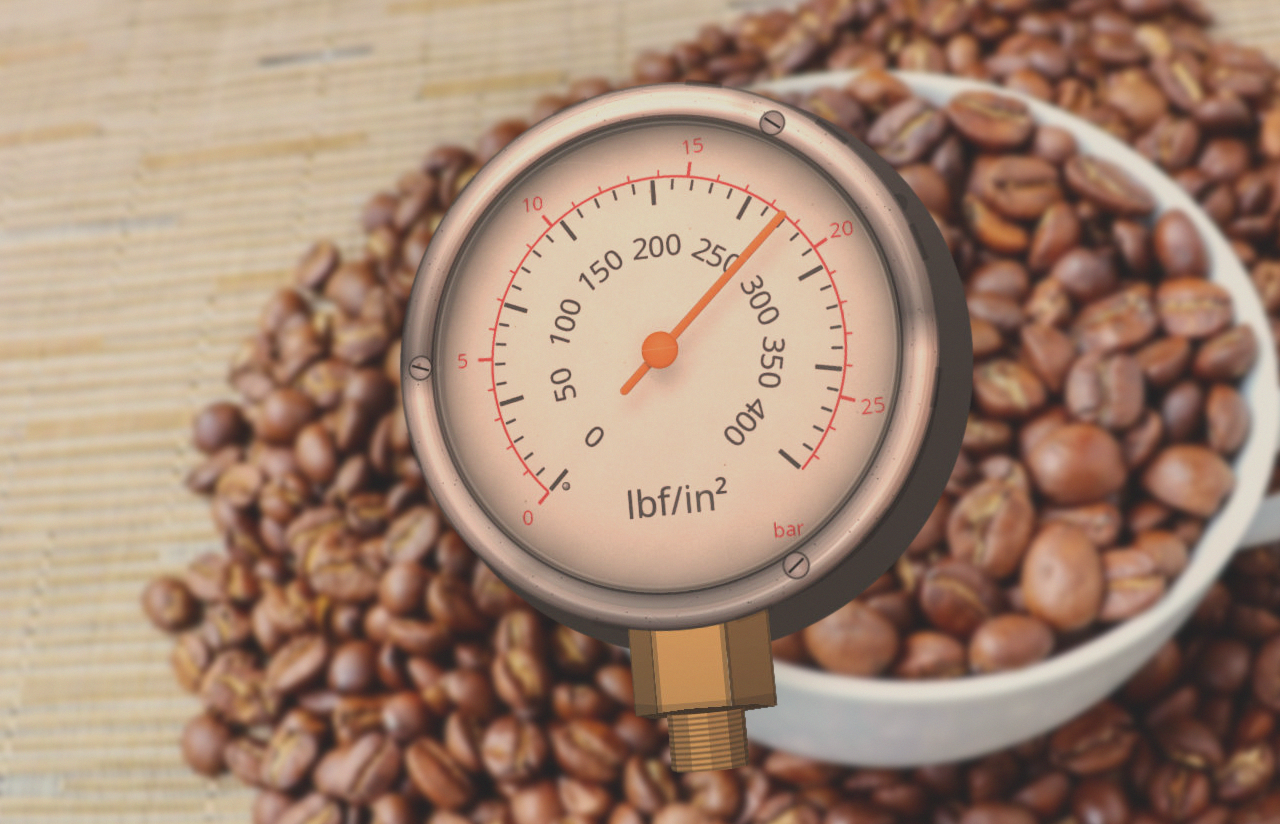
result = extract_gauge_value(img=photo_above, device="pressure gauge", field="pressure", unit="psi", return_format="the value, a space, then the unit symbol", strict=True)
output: 270 psi
